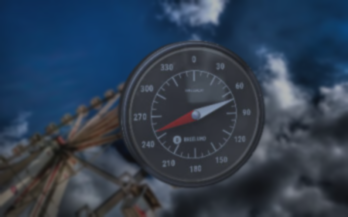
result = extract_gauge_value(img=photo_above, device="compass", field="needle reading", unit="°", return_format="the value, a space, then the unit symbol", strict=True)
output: 250 °
